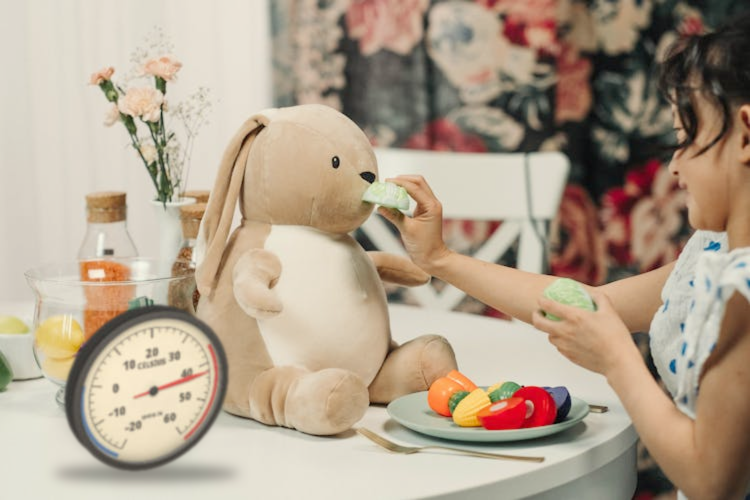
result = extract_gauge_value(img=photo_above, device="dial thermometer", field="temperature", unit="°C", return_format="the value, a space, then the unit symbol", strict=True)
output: 42 °C
